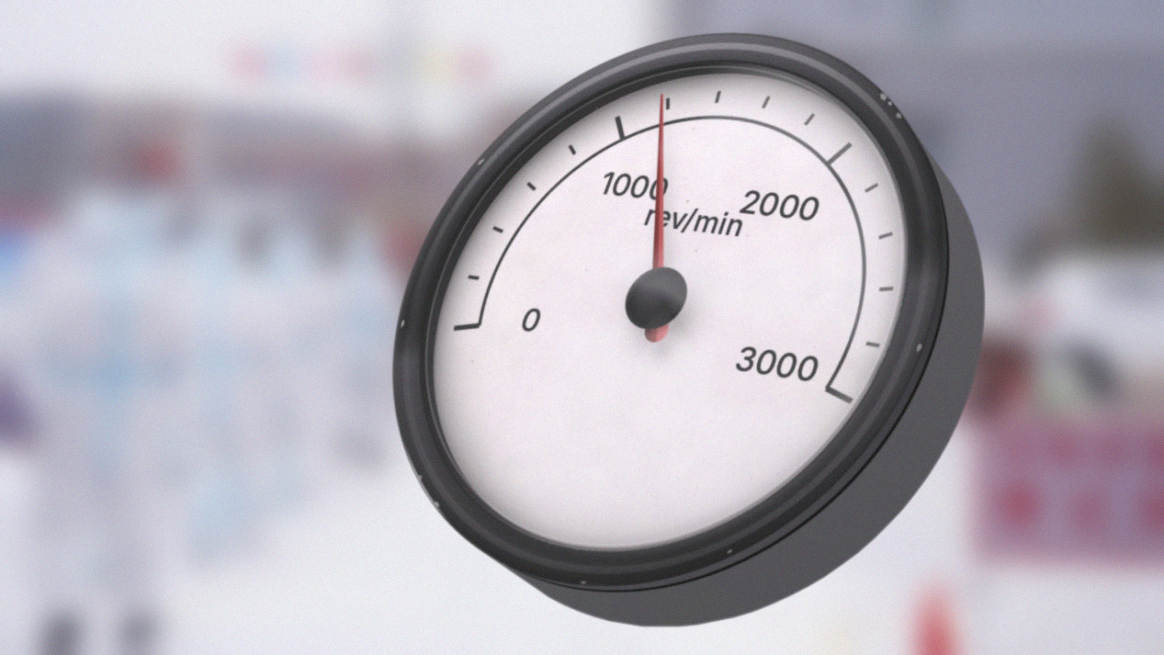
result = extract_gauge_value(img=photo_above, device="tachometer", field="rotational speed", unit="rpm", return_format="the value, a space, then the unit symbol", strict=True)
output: 1200 rpm
